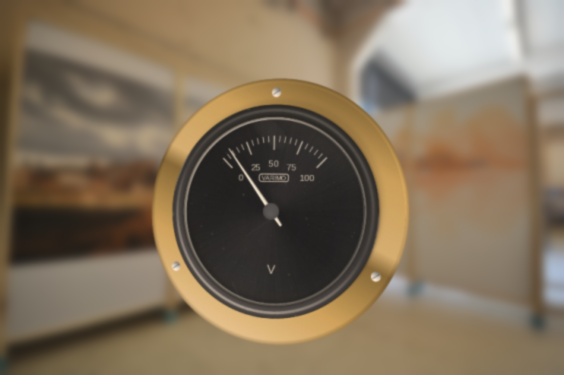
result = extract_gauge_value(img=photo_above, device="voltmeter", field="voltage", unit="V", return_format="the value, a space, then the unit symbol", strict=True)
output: 10 V
